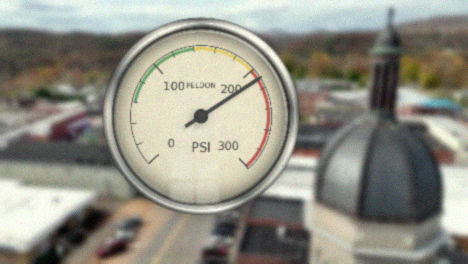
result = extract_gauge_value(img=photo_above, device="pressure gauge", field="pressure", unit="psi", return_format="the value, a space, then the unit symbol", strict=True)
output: 210 psi
